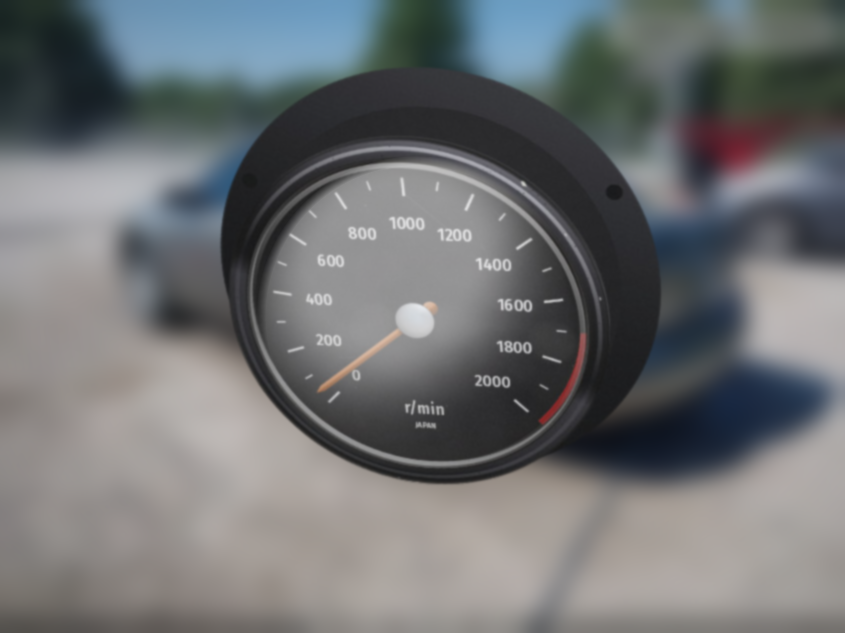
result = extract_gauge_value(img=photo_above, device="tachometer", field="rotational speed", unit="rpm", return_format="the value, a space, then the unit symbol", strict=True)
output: 50 rpm
